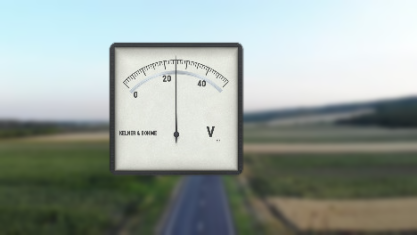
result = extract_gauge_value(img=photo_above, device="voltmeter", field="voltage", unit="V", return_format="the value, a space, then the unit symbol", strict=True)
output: 25 V
